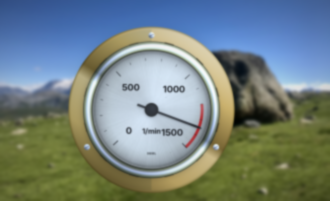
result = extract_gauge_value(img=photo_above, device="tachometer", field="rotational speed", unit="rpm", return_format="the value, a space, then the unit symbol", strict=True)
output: 1350 rpm
